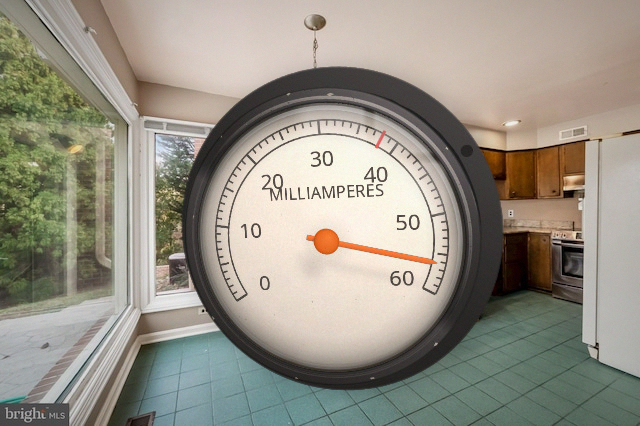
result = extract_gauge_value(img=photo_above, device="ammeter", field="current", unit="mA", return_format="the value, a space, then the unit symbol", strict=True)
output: 56 mA
